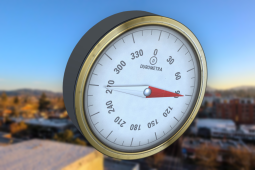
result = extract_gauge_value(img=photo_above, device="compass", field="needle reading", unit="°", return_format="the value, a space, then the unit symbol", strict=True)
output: 90 °
